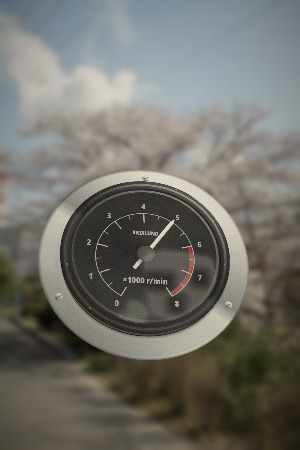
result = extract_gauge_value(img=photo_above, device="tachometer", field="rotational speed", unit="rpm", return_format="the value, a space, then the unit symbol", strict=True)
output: 5000 rpm
